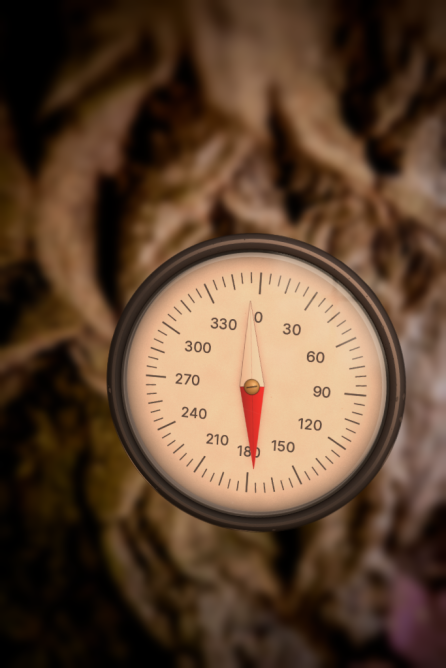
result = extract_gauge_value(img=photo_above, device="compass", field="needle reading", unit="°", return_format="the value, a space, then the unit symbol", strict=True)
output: 175 °
